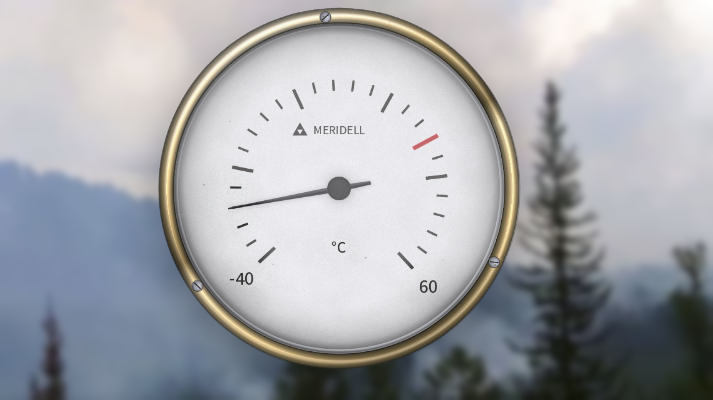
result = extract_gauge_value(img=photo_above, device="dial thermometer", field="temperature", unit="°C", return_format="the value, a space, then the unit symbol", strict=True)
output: -28 °C
